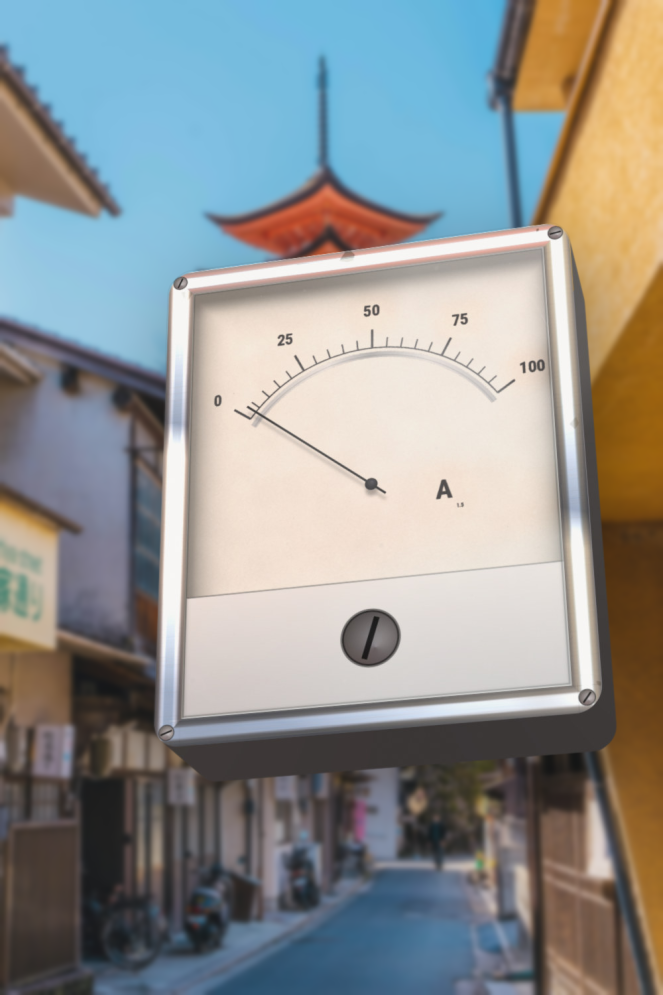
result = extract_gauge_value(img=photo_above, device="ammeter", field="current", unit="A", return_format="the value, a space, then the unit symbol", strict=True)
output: 2.5 A
